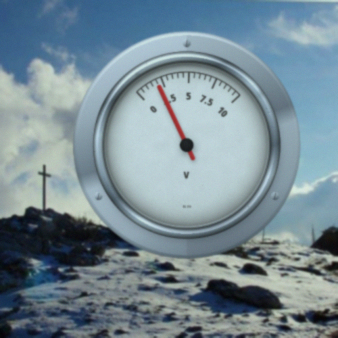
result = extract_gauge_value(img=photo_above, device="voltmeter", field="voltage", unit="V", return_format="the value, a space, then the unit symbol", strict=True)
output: 2 V
